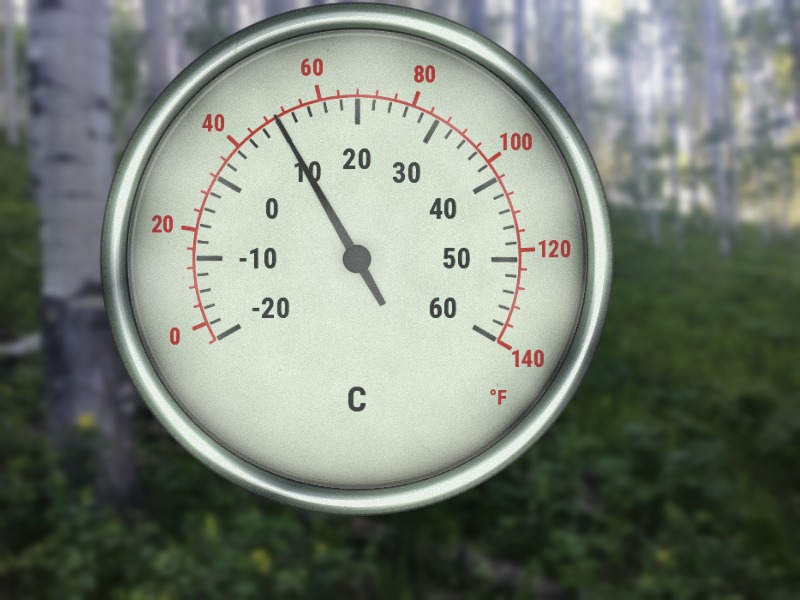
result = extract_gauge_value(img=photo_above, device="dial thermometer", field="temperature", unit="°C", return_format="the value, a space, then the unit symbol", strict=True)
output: 10 °C
